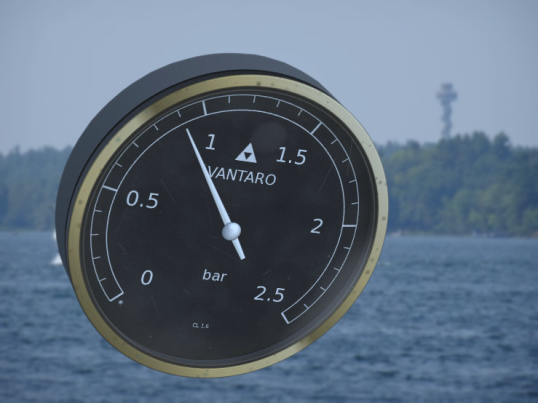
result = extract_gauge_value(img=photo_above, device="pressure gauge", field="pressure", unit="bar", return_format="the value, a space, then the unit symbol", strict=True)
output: 0.9 bar
